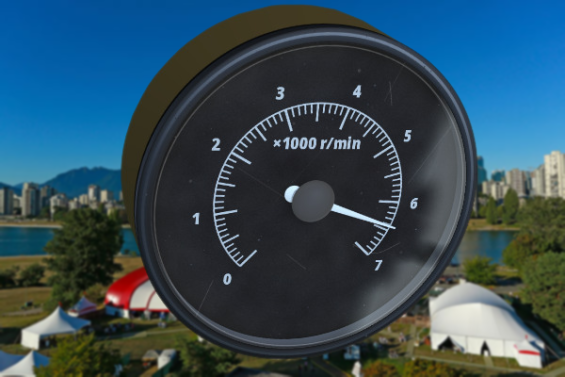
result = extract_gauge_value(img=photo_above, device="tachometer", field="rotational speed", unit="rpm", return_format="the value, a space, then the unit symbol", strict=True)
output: 6400 rpm
